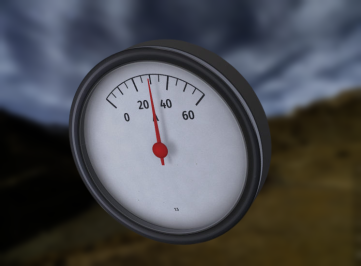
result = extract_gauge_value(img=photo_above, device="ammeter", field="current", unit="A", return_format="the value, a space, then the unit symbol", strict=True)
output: 30 A
